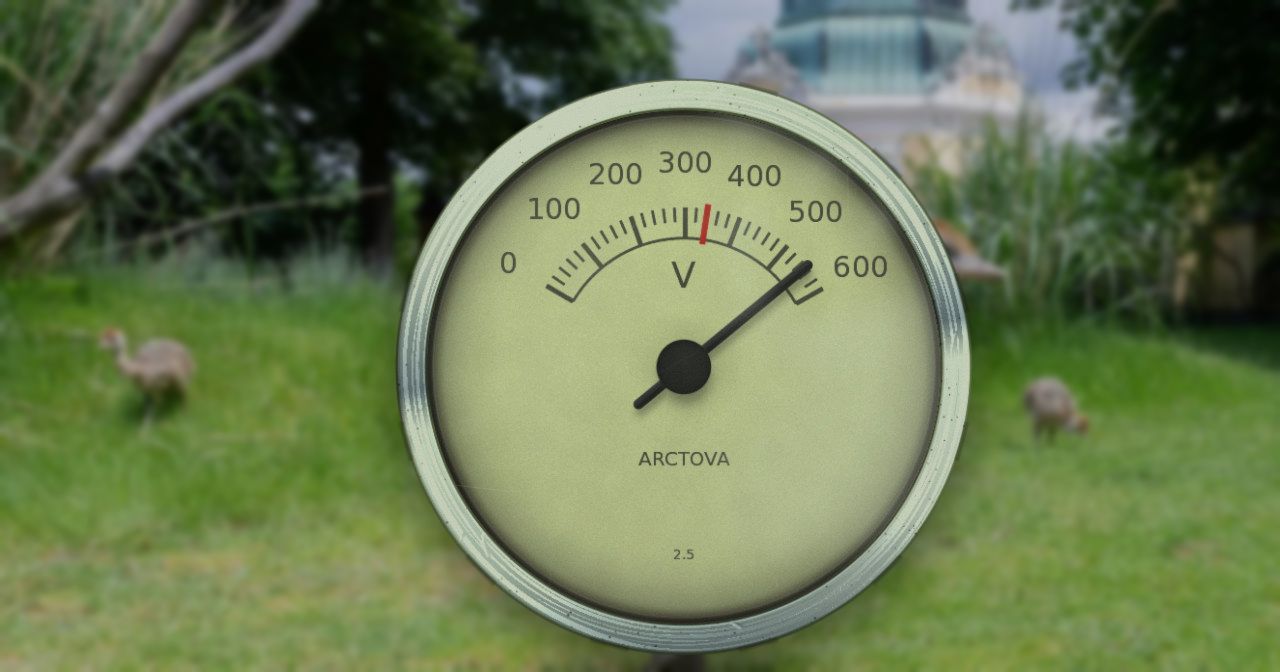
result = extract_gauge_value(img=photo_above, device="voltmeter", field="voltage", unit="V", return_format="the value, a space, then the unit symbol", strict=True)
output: 550 V
